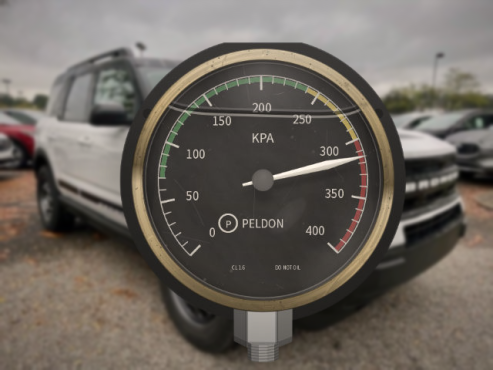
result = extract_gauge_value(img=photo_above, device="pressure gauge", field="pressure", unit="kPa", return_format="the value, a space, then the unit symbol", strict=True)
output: 315 kPa
